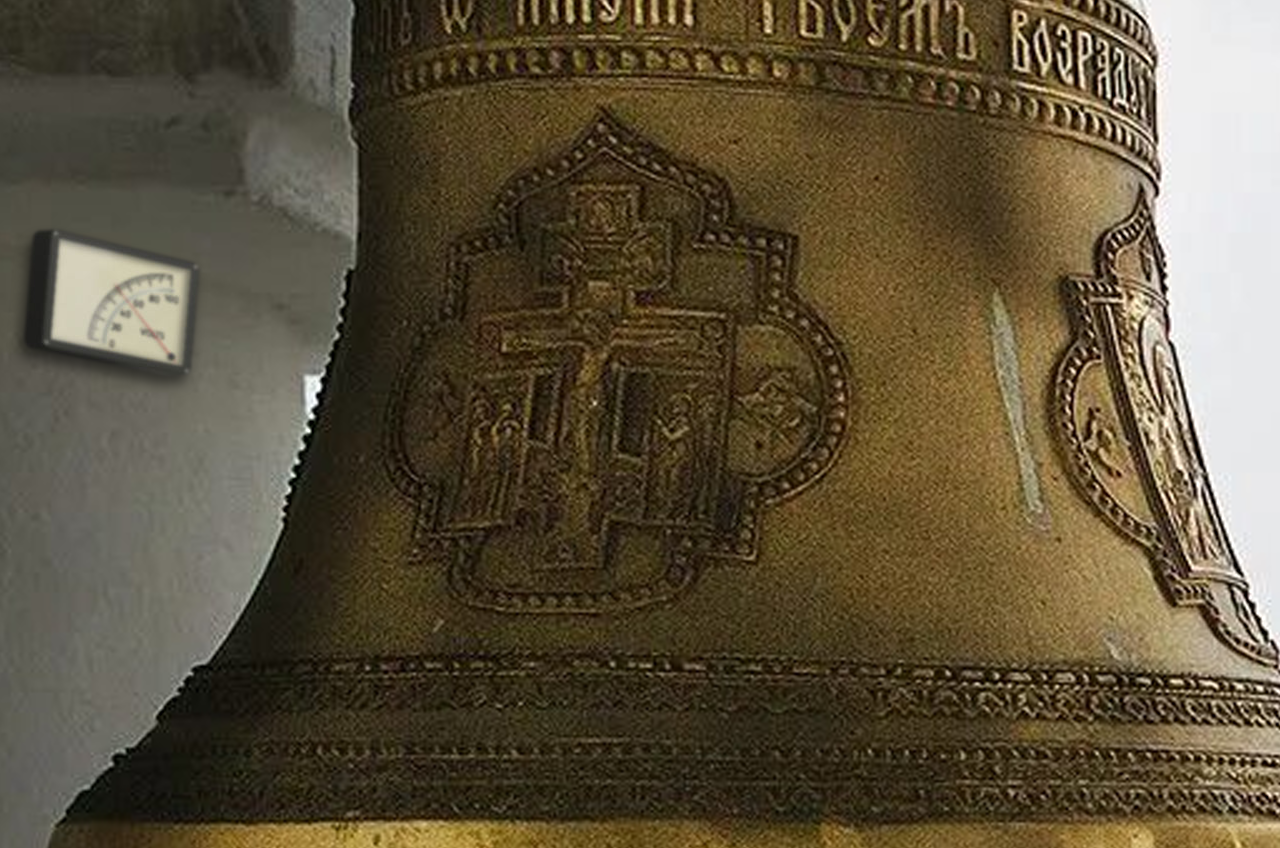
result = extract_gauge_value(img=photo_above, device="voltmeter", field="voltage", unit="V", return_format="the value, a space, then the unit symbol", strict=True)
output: 50 V
